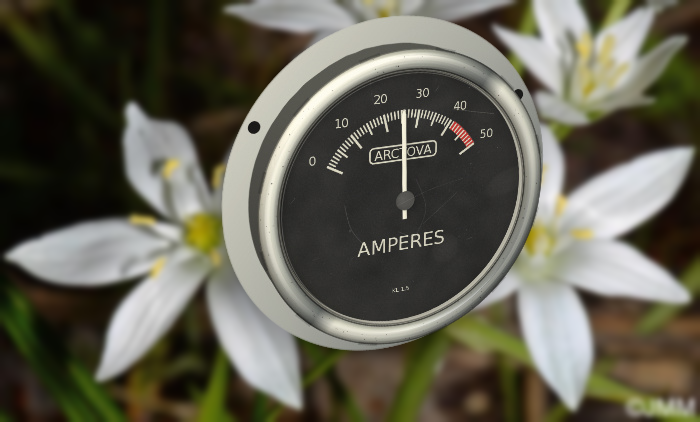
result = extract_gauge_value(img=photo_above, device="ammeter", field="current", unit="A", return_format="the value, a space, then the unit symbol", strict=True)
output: 25 A
